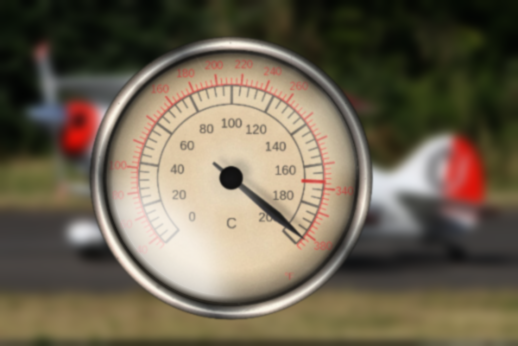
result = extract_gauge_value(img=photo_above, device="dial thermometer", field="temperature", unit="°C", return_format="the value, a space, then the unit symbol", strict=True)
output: 196 °C
